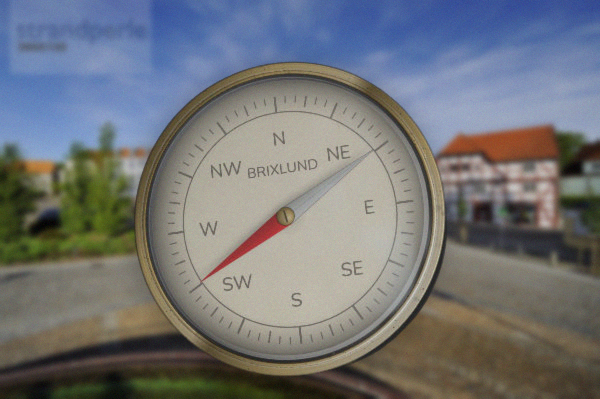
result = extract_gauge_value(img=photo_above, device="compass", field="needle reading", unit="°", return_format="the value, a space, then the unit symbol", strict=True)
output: 240 °
